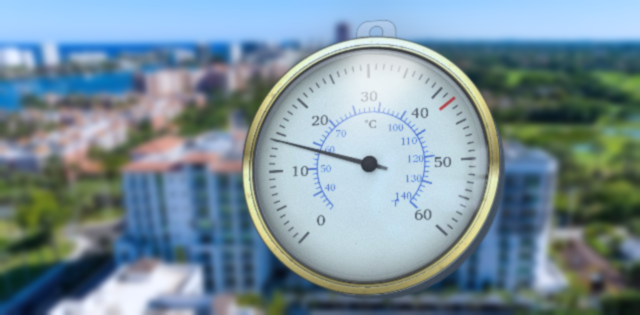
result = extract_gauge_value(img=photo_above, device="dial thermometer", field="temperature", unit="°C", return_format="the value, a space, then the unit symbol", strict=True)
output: 14 °C
